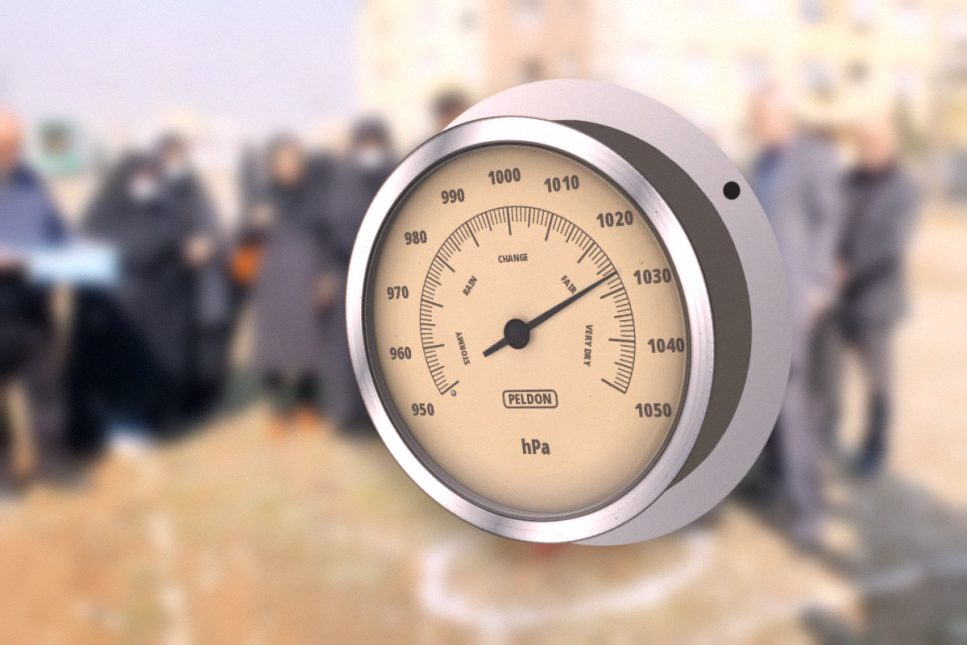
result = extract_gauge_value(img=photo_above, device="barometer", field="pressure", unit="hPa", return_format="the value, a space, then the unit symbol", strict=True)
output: 1027 hPa
